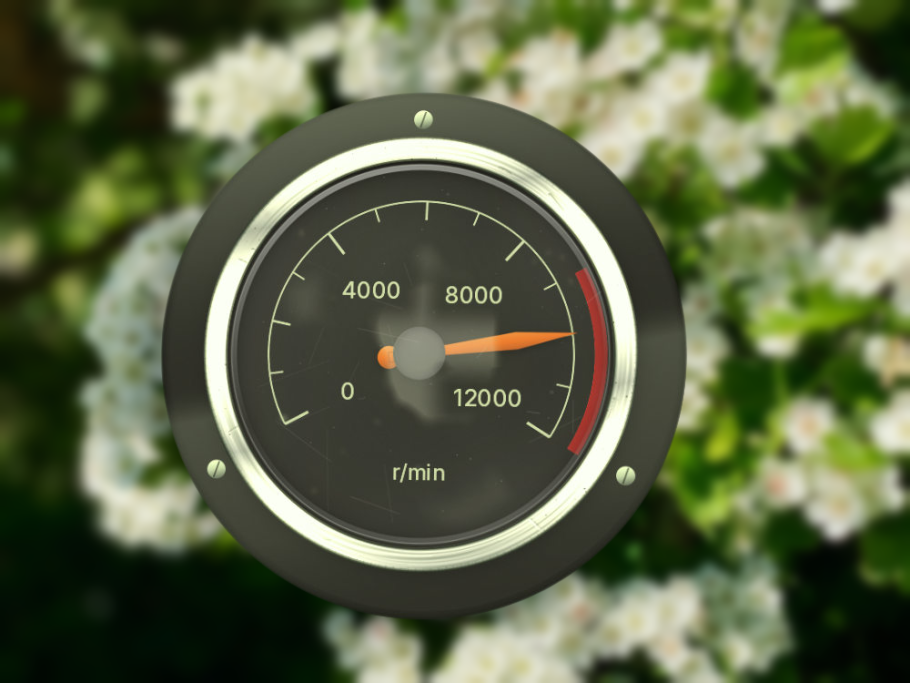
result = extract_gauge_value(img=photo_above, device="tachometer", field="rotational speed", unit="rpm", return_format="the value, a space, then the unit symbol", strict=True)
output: 10000 rpm
